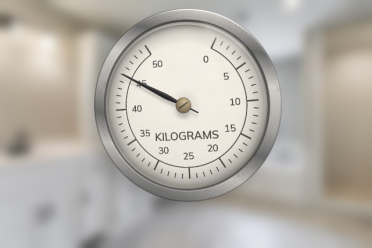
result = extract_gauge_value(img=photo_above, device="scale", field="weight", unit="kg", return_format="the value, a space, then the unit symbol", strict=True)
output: 45 kg
